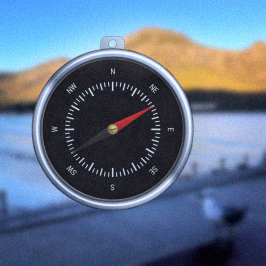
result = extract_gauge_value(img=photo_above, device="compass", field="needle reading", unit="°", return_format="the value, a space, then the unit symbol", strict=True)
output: 60 °
